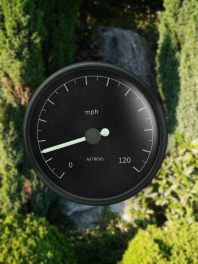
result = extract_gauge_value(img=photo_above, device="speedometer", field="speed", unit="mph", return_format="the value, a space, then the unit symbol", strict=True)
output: 15 mph
